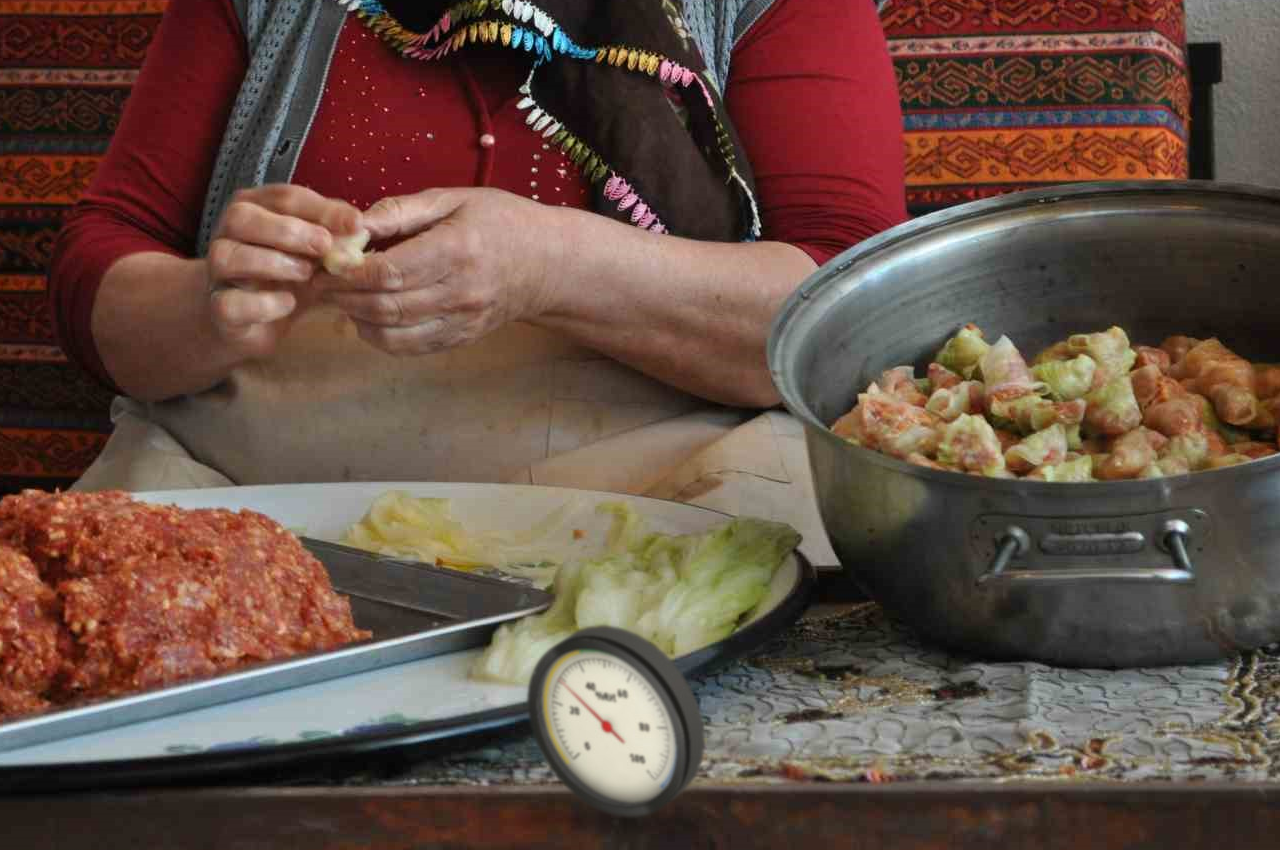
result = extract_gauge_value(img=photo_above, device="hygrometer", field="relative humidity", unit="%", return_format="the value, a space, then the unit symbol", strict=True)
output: 30 %
